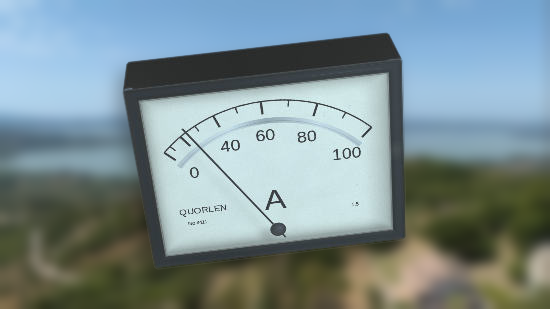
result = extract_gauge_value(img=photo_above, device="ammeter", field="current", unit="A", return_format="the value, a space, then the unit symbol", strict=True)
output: 25 A
